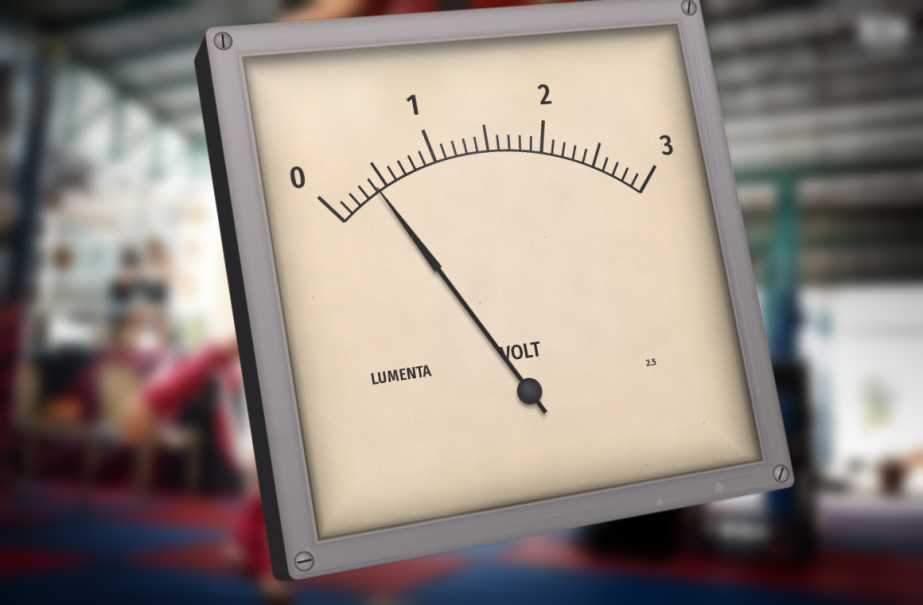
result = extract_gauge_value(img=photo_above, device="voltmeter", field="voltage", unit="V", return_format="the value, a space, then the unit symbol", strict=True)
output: 0.4 V
